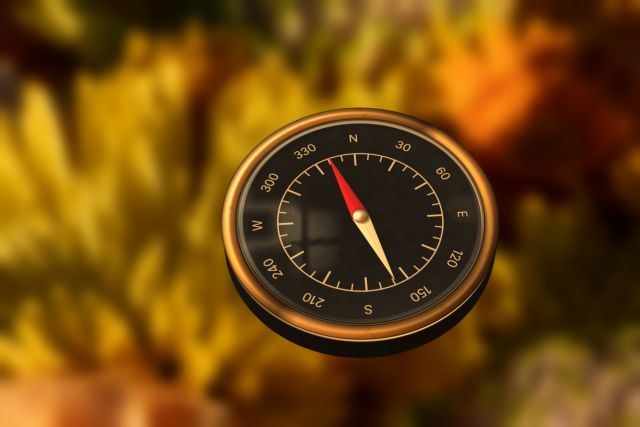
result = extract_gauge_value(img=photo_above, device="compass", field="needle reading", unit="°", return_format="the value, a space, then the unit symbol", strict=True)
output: 340 °
